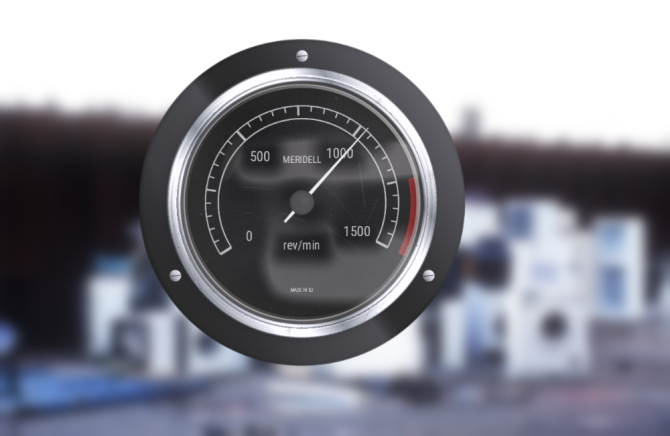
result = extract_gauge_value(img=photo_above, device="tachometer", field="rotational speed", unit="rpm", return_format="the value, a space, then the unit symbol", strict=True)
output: 1025 rpm
